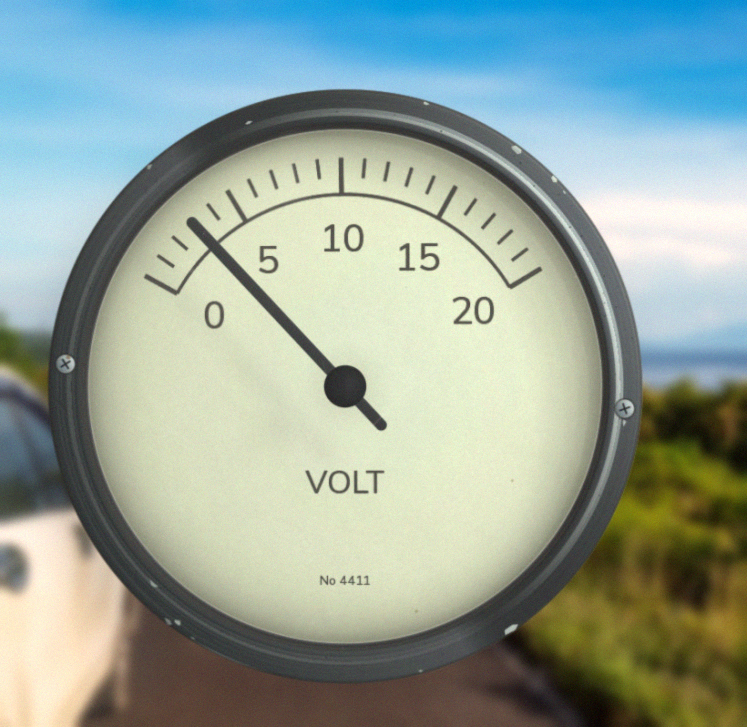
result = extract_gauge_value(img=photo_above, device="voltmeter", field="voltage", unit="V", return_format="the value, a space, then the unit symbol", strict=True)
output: 3 V
